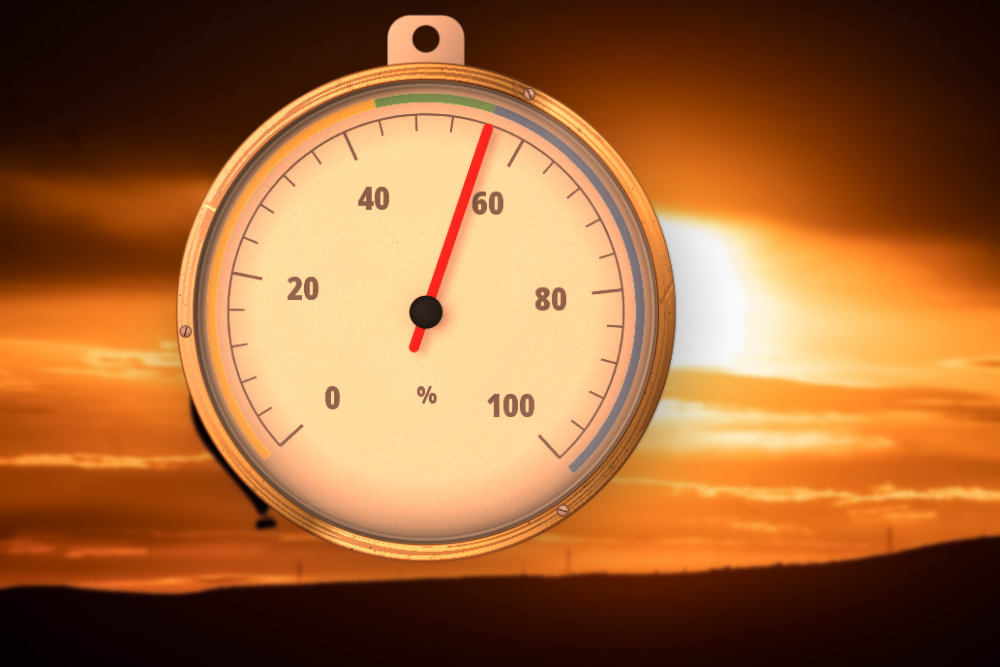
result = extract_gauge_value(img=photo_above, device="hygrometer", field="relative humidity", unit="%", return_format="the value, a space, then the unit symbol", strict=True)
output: 56 %
